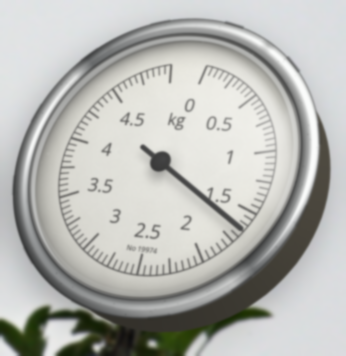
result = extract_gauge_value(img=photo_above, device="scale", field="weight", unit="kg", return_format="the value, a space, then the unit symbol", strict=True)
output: 1.65 kg
